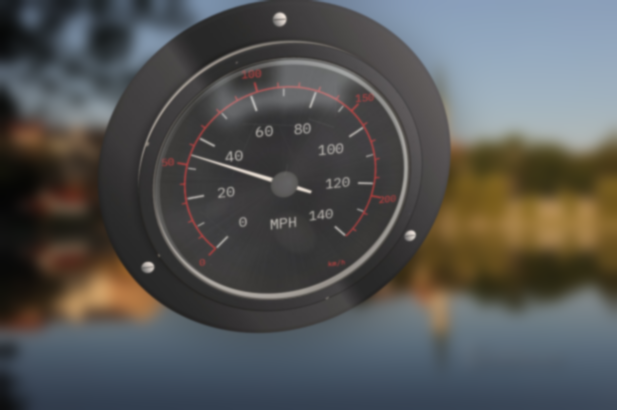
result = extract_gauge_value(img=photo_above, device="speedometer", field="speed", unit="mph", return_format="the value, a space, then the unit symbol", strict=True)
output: 35 mph
